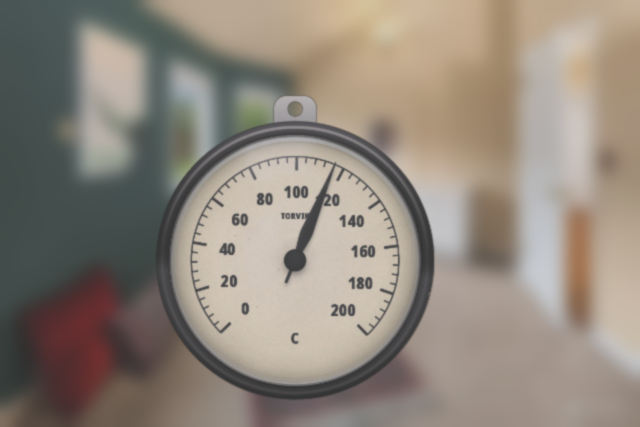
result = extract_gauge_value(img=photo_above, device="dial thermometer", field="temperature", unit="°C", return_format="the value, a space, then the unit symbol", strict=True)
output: 116 °C
